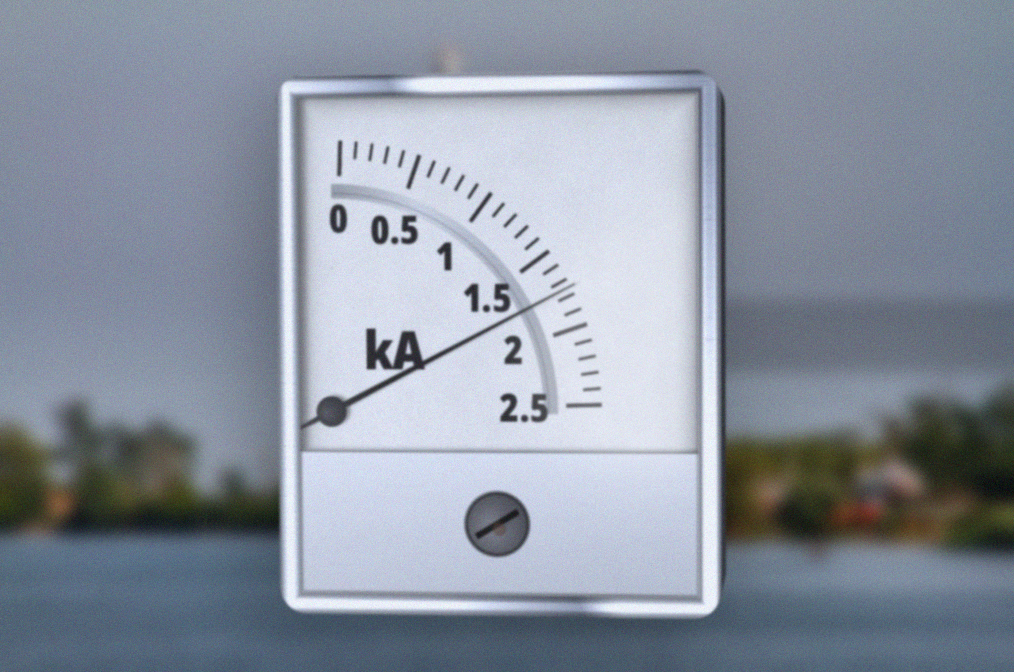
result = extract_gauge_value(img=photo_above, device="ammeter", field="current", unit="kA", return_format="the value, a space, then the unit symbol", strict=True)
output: 1.75 kA
